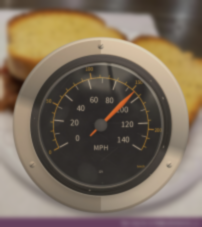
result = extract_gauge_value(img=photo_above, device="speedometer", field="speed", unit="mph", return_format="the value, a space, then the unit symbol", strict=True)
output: 95 mph
